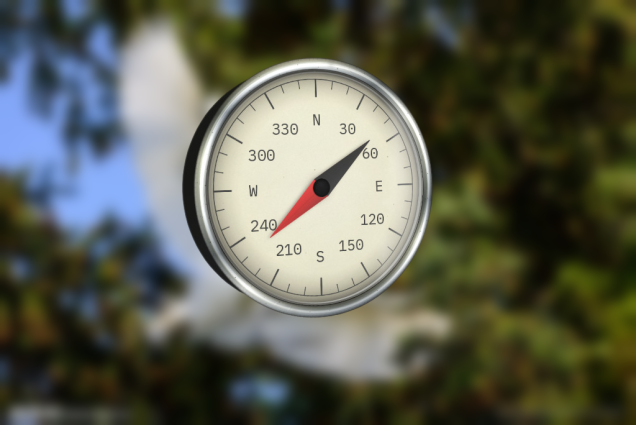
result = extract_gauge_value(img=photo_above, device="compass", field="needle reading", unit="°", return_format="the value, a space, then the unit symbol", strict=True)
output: 230 °
